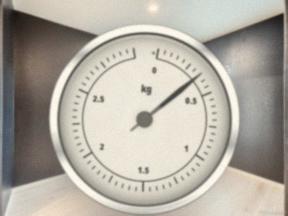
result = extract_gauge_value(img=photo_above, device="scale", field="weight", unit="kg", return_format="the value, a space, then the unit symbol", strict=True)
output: 0.35 kg
